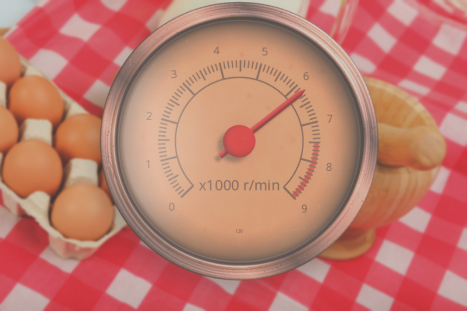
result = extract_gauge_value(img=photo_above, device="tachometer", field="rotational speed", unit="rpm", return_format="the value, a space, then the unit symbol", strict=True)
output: 6200 rpm
